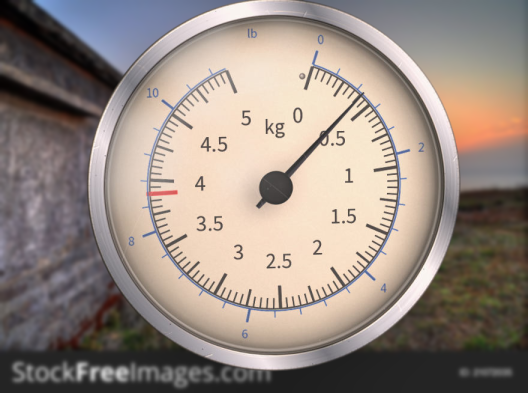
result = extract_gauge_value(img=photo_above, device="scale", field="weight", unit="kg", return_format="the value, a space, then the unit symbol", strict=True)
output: 0.4 kg
